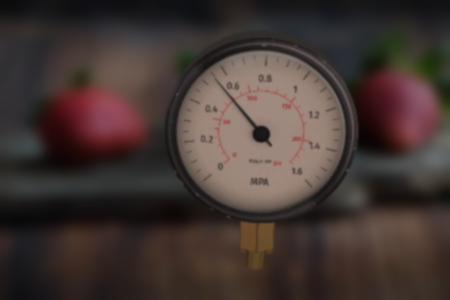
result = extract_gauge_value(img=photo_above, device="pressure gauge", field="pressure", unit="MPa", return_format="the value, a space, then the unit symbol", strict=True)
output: 0.55 MPa
